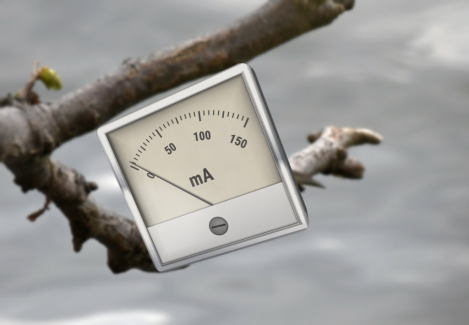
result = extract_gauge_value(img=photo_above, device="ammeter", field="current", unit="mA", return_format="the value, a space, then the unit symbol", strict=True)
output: 5 mA
